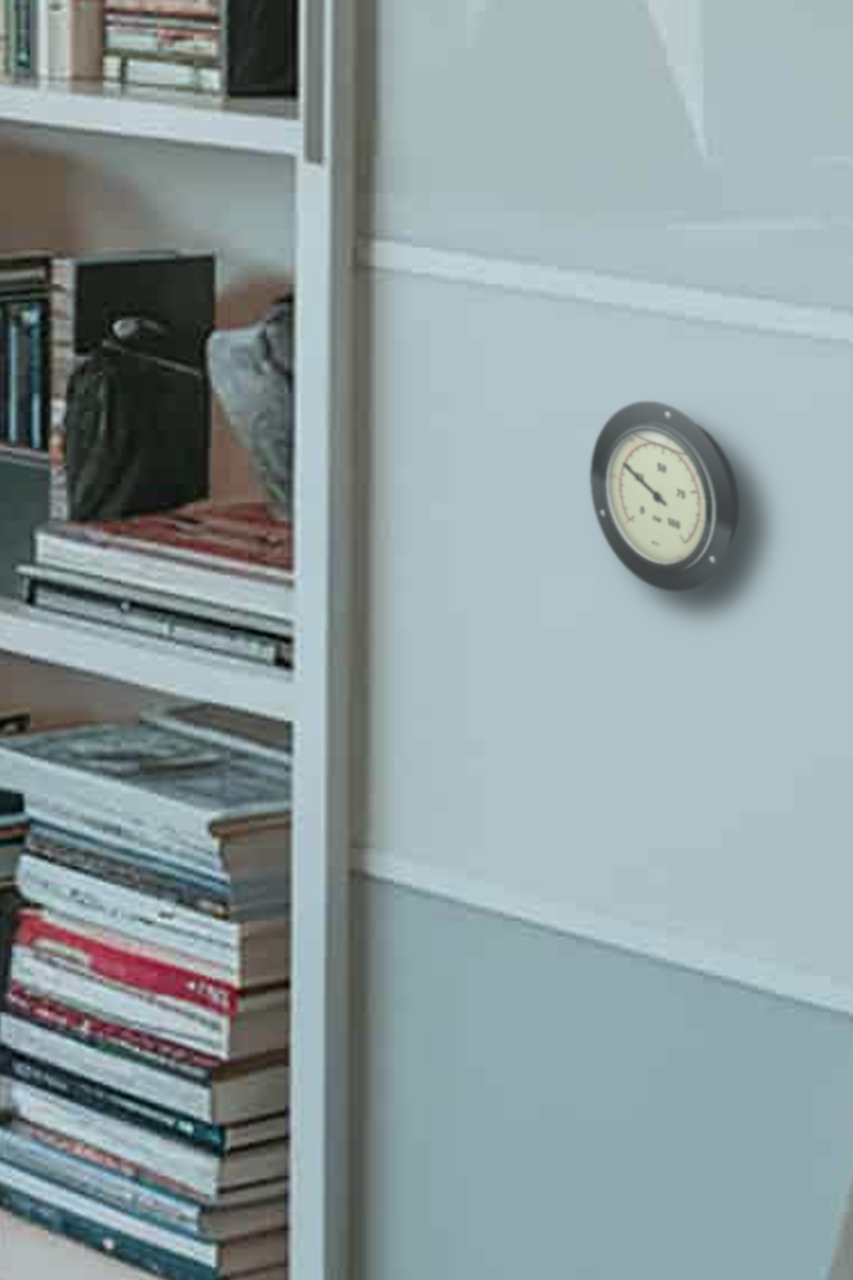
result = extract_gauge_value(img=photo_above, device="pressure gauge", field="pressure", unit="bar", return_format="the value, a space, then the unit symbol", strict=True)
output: 25 bar
